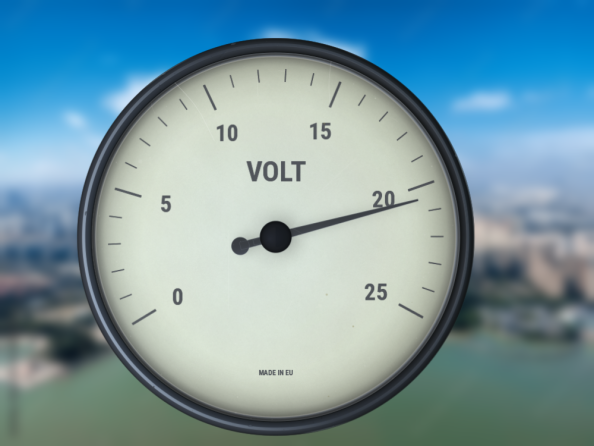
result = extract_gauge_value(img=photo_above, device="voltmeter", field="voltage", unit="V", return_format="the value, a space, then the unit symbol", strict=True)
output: 20.5 V
